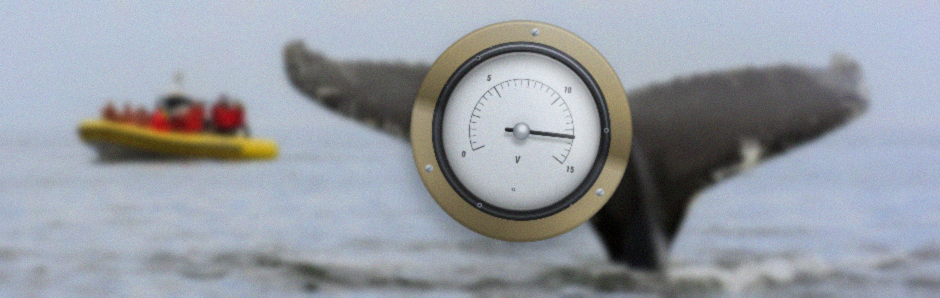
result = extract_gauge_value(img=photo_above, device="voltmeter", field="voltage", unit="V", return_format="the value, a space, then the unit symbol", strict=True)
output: 13 V
